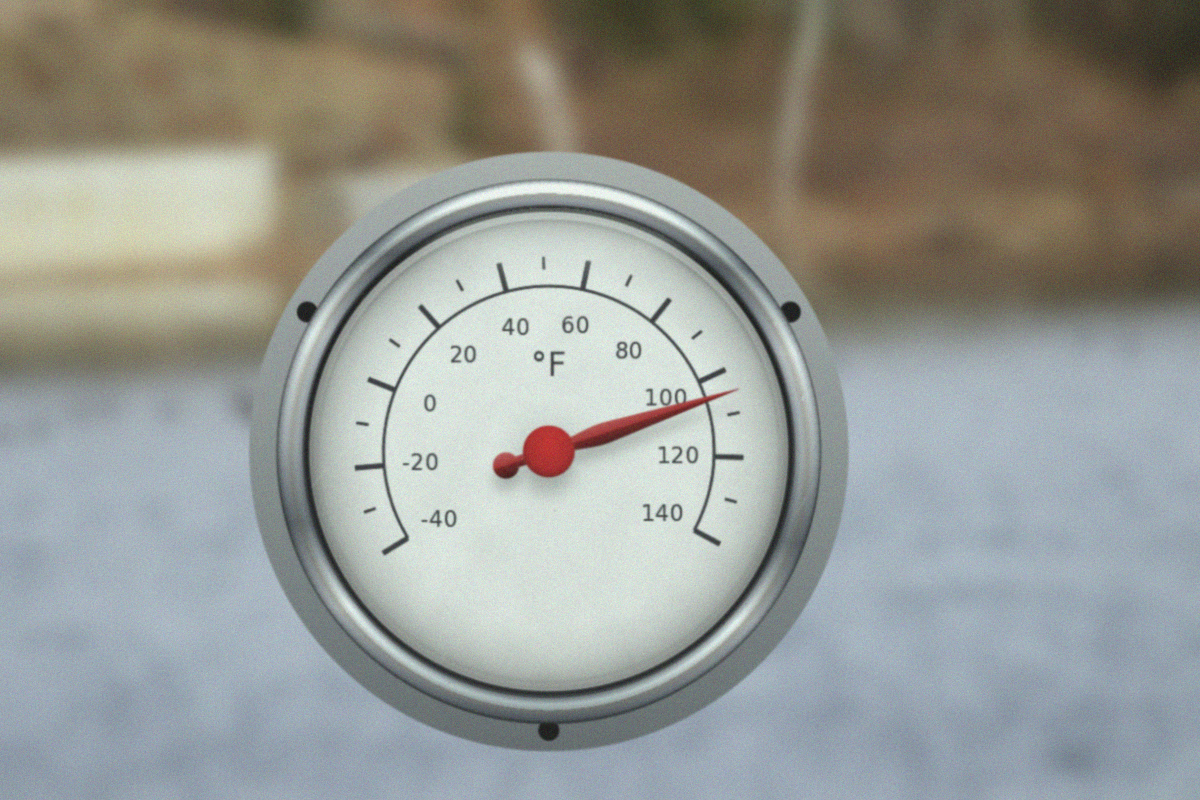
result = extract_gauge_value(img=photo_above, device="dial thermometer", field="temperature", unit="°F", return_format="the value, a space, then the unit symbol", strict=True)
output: 105 °F
